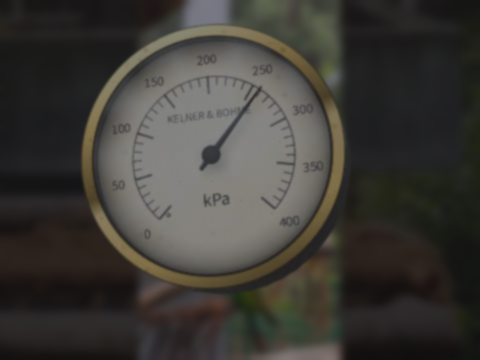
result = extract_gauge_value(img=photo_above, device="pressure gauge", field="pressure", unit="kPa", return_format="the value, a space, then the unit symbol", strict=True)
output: 260 kPa
